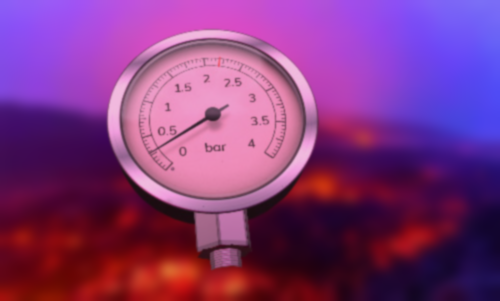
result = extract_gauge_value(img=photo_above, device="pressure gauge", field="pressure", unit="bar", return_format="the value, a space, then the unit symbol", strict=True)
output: 0.25 bar
